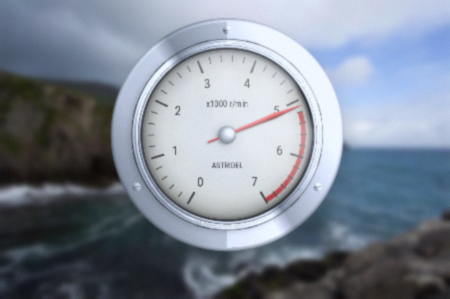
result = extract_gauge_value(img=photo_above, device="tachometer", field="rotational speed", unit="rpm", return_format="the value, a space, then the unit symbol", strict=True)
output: 5100 rpm
